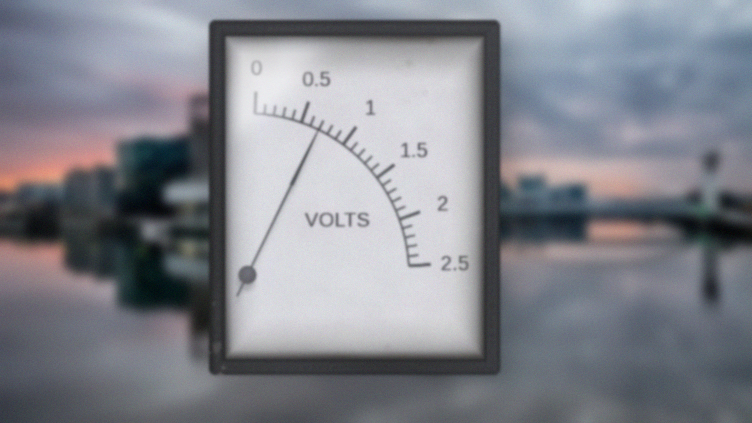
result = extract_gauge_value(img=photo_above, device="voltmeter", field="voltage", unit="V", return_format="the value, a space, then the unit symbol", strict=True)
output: 0.7 V
